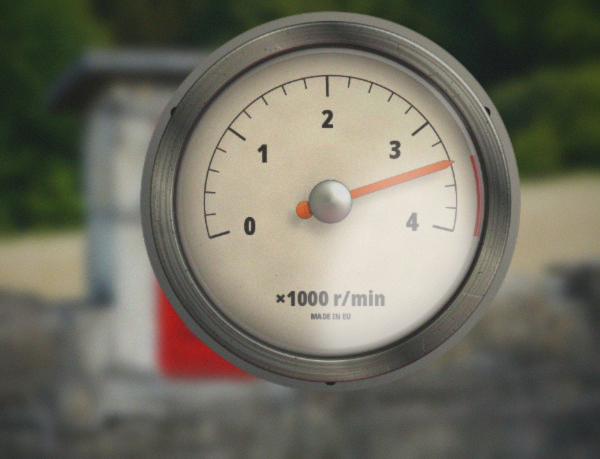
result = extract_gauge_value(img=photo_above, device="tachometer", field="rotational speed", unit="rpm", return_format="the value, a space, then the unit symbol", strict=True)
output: 3400 rpm
